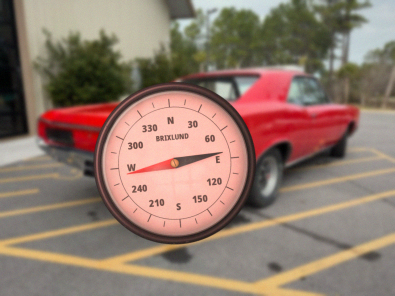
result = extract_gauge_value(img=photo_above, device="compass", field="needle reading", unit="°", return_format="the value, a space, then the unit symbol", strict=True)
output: 262.5 °
